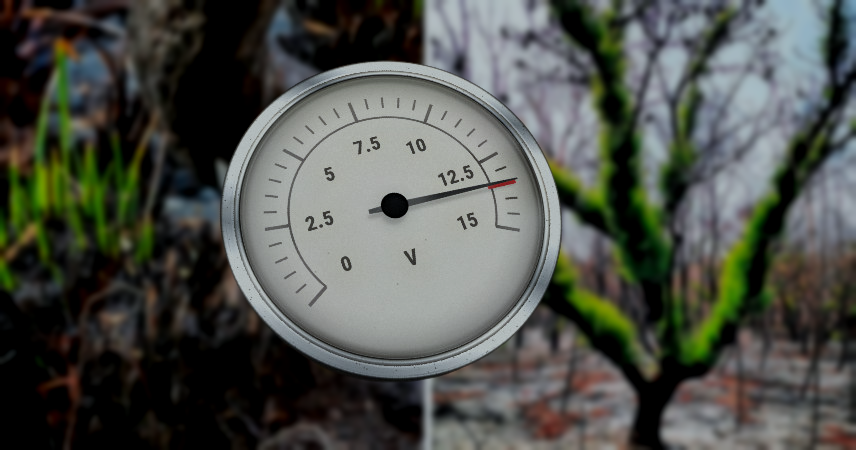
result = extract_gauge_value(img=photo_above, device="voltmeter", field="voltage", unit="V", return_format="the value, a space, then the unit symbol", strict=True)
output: 13.5 V
